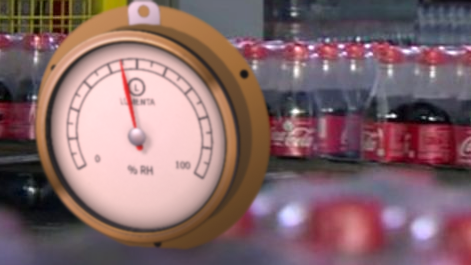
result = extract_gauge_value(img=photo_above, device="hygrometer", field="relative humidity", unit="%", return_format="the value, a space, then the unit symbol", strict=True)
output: 45 %
